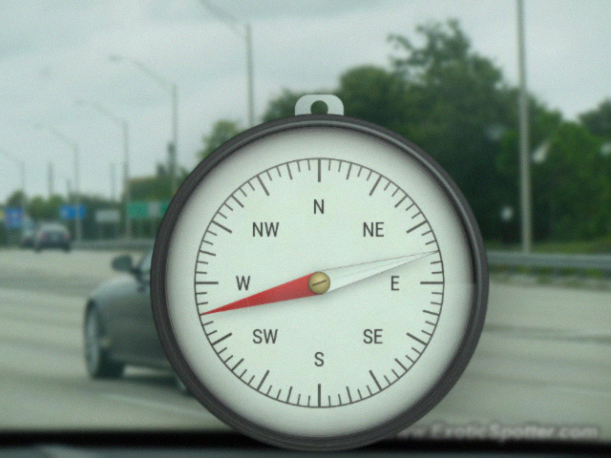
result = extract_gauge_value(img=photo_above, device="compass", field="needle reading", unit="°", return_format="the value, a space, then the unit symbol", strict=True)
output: 255 °
